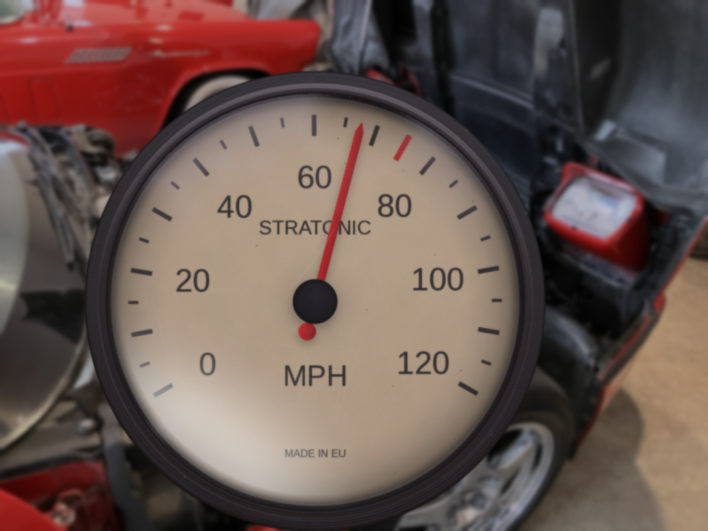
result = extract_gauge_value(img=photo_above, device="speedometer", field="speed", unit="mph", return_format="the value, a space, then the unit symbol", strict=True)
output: 67.5 mph
